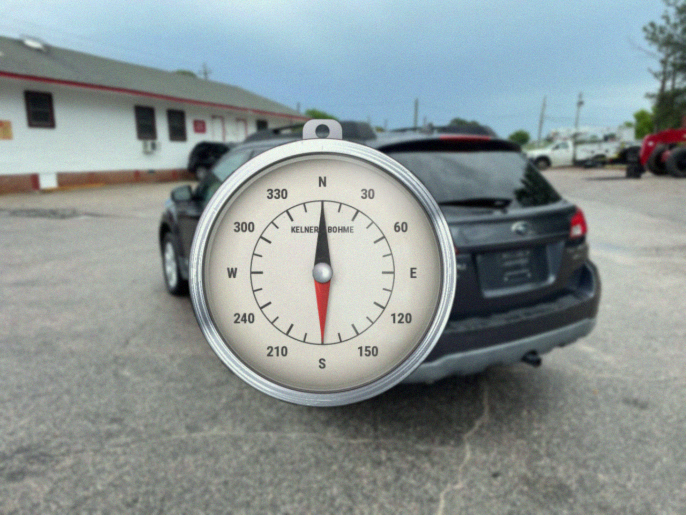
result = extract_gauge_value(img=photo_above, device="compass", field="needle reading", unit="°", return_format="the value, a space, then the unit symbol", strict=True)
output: 180 °
